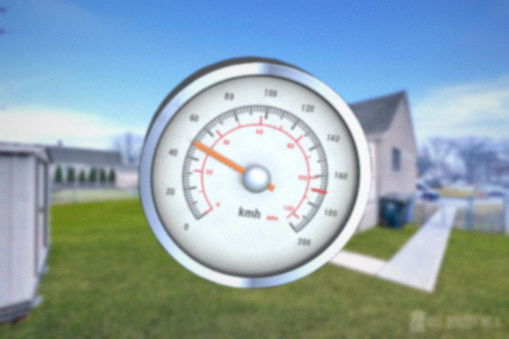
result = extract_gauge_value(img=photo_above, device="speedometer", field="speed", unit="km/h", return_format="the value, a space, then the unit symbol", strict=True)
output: 50 km/h
